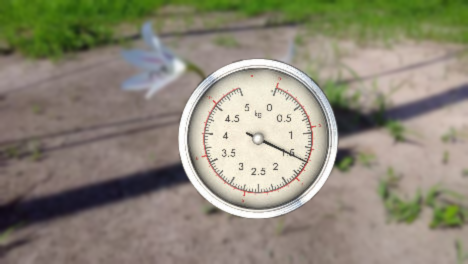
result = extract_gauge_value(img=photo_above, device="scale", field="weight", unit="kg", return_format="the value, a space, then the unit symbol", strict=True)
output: 1.5 kg
